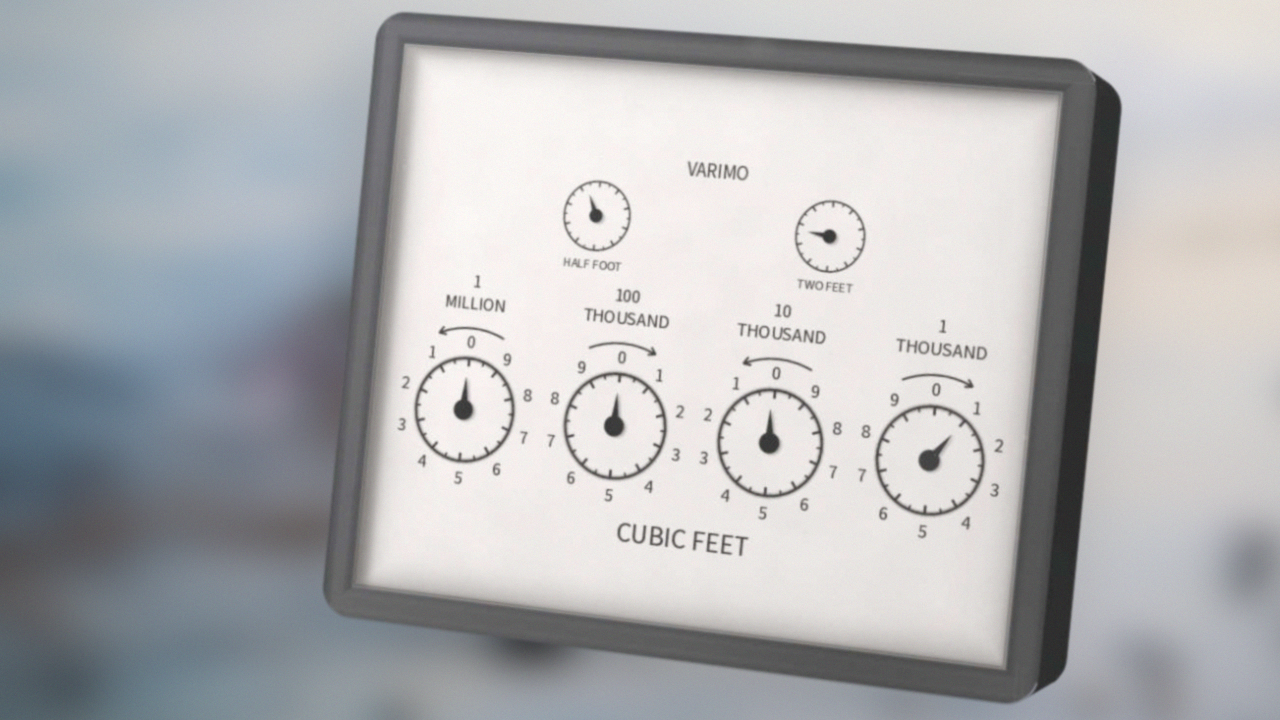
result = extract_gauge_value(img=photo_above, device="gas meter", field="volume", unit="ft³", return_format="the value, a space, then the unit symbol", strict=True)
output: 100 ft³
